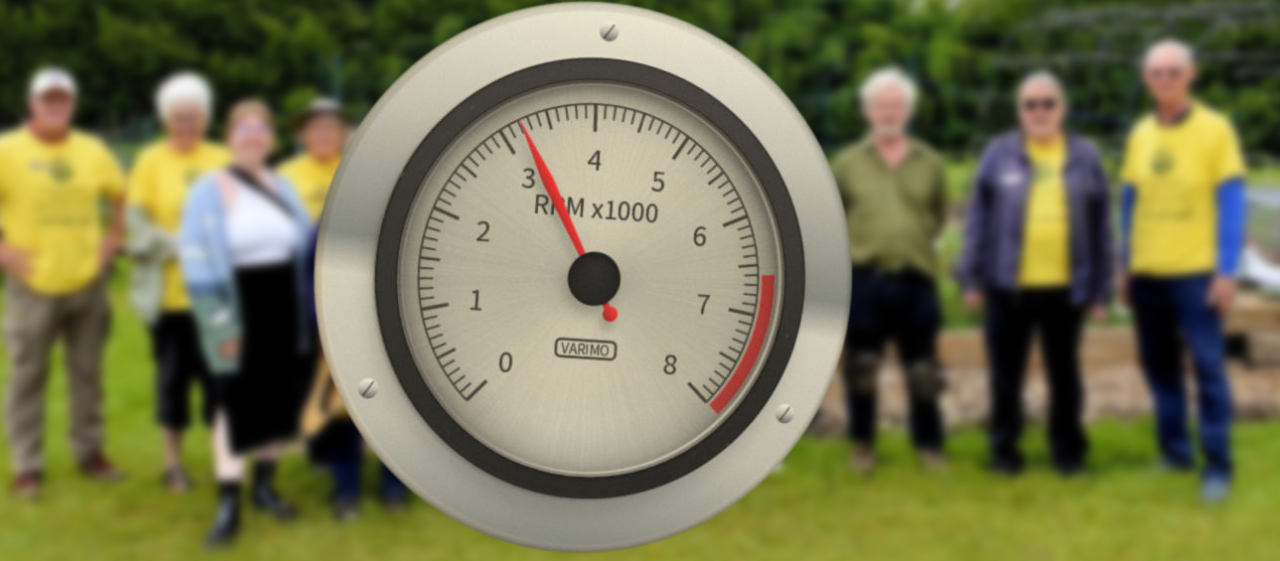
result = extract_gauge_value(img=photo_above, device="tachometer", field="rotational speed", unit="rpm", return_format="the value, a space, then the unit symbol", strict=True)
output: 3200 rpm
